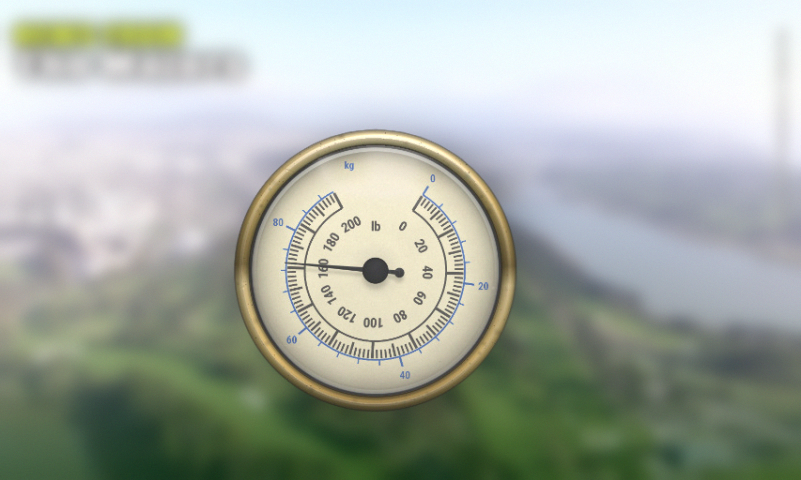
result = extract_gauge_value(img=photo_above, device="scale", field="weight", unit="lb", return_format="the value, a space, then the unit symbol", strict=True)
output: 162 lb
